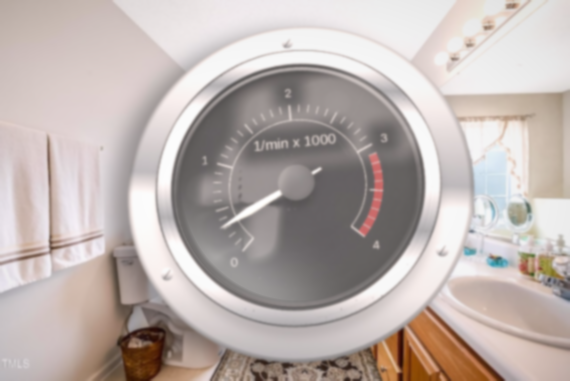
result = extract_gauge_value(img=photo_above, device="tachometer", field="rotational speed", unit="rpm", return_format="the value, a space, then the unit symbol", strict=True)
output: 300 rpm
